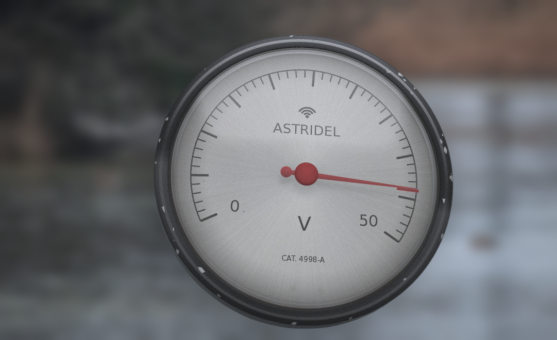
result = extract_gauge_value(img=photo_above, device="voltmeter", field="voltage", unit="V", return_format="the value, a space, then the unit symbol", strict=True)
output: 44 V
